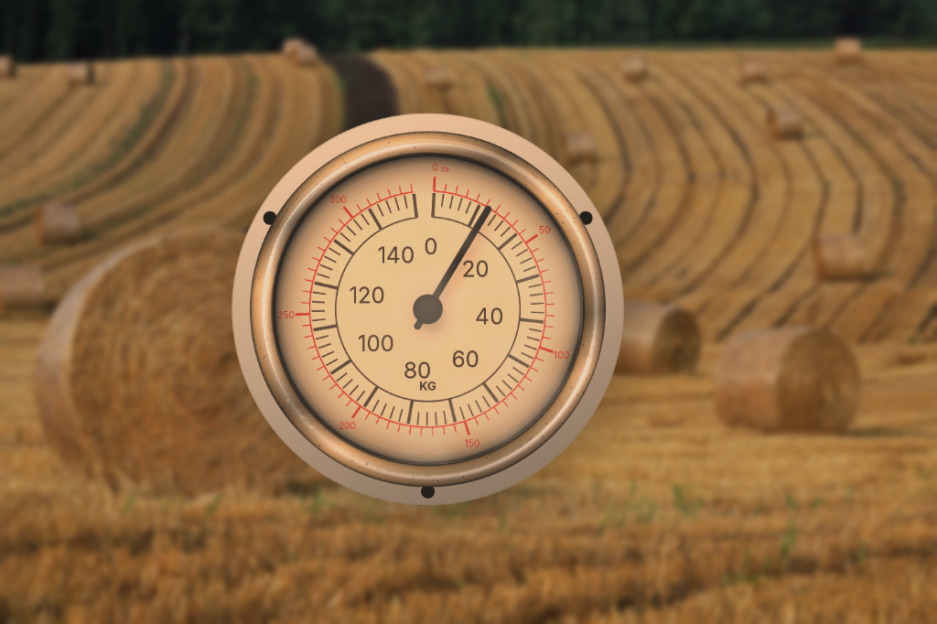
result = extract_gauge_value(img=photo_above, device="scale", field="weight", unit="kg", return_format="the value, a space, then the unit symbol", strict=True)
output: 12 kg
